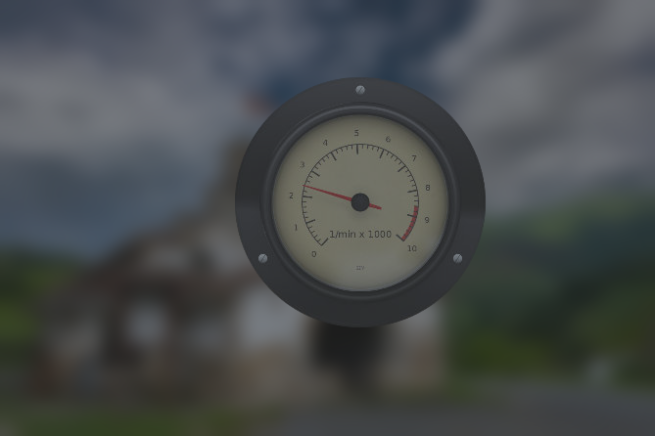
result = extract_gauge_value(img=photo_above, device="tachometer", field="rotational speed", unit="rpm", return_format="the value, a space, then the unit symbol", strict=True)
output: 2400 rpm
